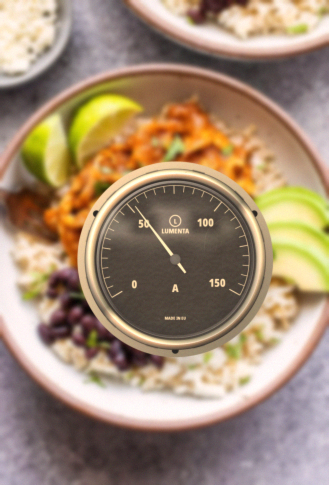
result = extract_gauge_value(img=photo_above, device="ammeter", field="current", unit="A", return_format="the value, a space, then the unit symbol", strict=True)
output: 52.5 A
